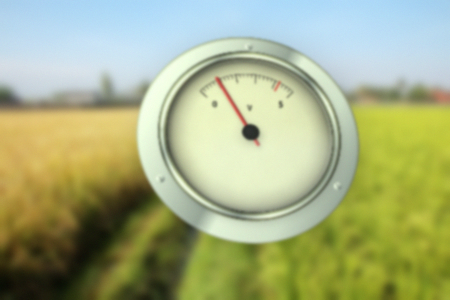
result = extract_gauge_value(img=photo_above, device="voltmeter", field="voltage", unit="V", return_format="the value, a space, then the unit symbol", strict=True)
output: 1 V
